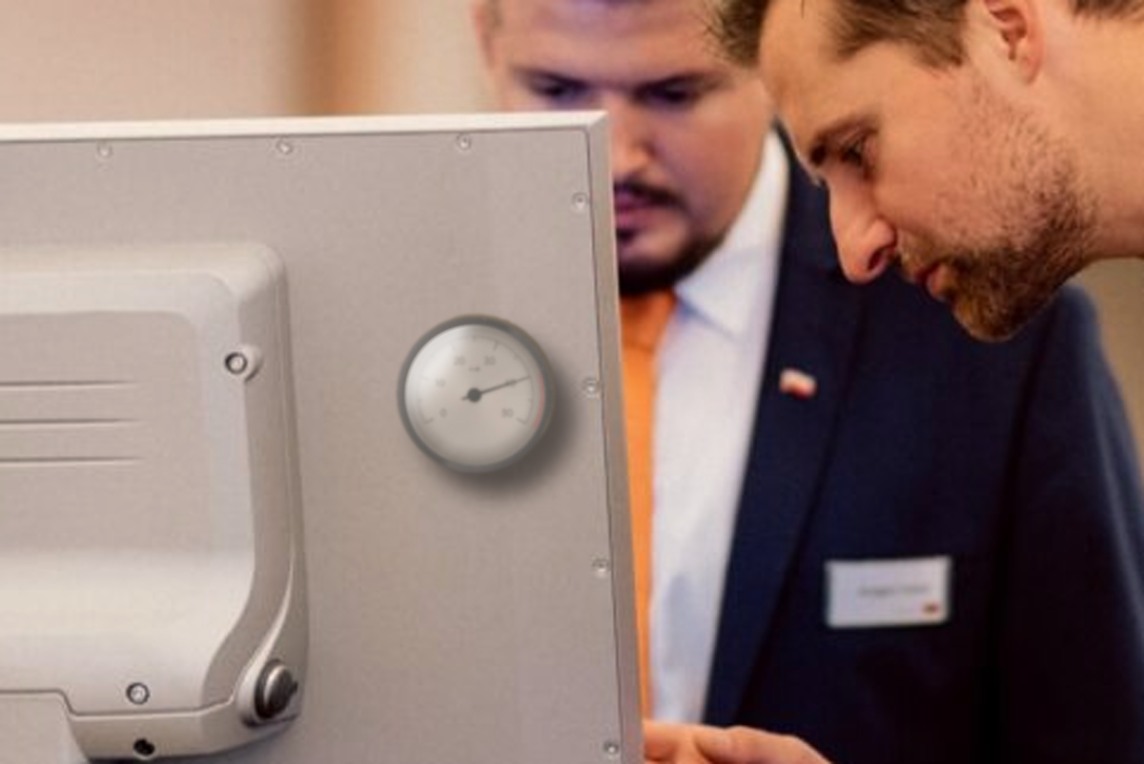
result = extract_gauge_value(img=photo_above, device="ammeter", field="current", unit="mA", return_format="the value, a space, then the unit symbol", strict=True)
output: 40 mA
